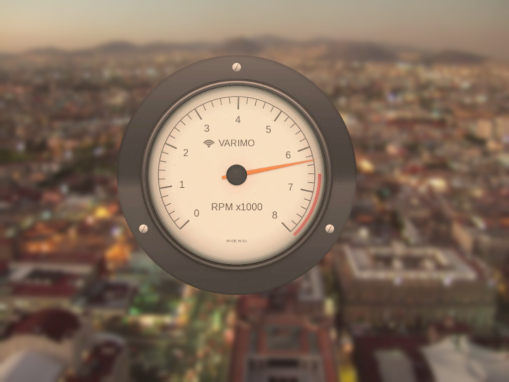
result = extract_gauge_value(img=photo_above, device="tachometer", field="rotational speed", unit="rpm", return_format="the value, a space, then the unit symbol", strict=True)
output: 6300 rpm
